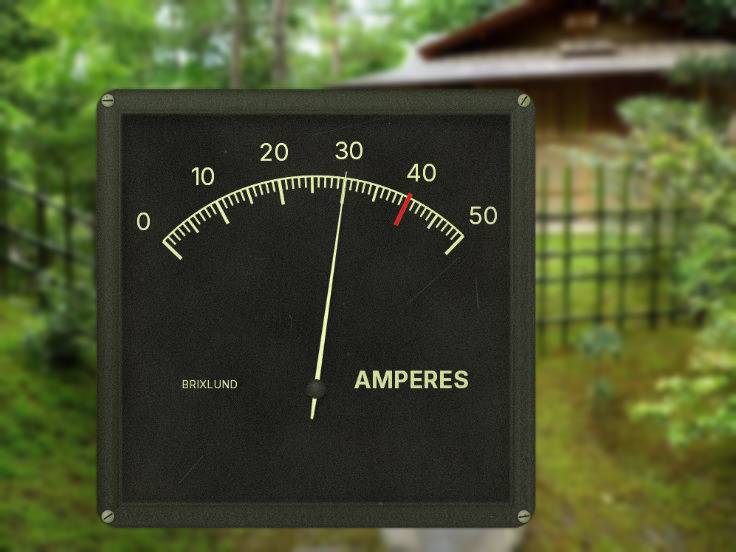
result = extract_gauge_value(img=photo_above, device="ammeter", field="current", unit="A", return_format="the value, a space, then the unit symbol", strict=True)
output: 30 A
